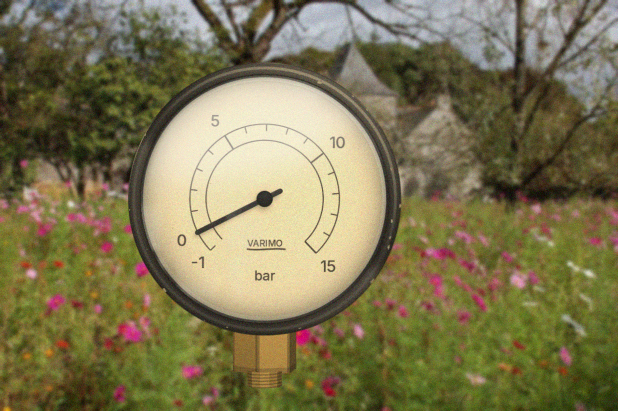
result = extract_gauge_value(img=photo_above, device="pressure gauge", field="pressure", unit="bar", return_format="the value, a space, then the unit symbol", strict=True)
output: 0 bar
